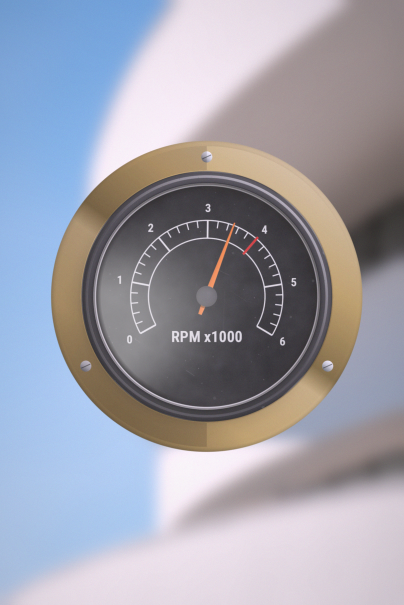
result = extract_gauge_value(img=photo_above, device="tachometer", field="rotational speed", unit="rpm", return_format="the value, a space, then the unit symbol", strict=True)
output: 3500 rpm
